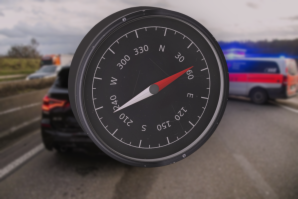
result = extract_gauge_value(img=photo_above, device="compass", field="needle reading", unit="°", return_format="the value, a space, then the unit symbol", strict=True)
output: 50 °
